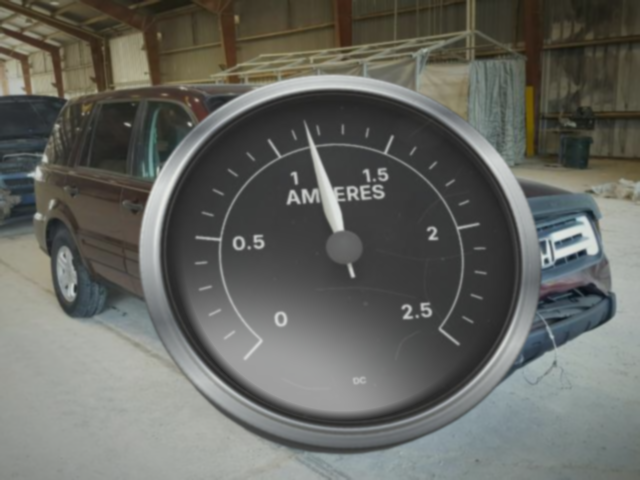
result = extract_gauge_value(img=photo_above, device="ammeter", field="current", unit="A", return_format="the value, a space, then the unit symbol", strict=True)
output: 1.15 A
